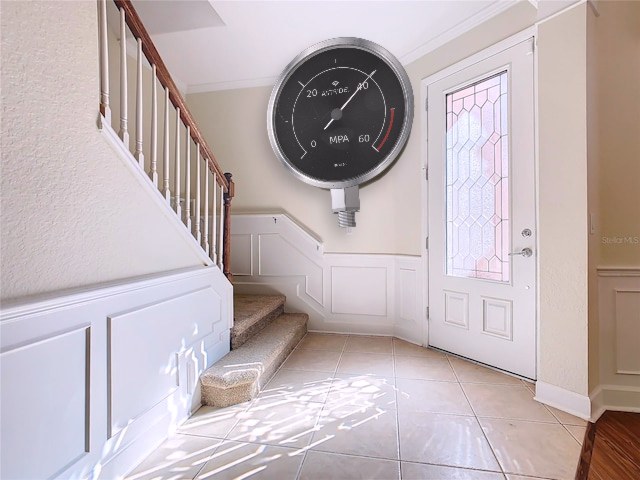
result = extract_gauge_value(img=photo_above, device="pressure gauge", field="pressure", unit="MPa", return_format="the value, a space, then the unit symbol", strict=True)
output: 40 MPa
